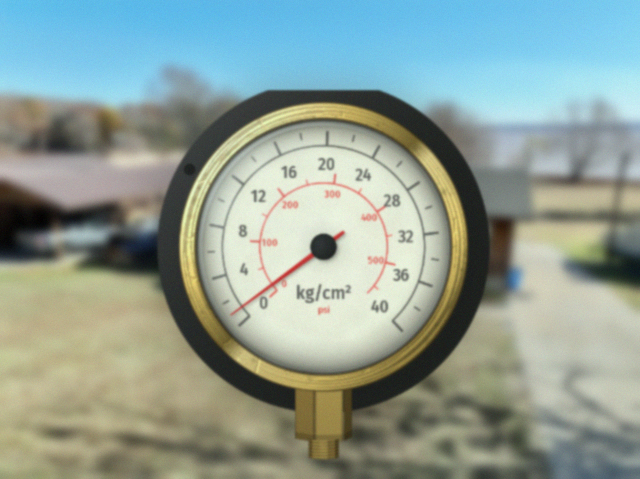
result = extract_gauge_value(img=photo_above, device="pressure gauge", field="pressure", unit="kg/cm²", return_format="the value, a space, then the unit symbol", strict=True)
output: 1 kg/cm²
